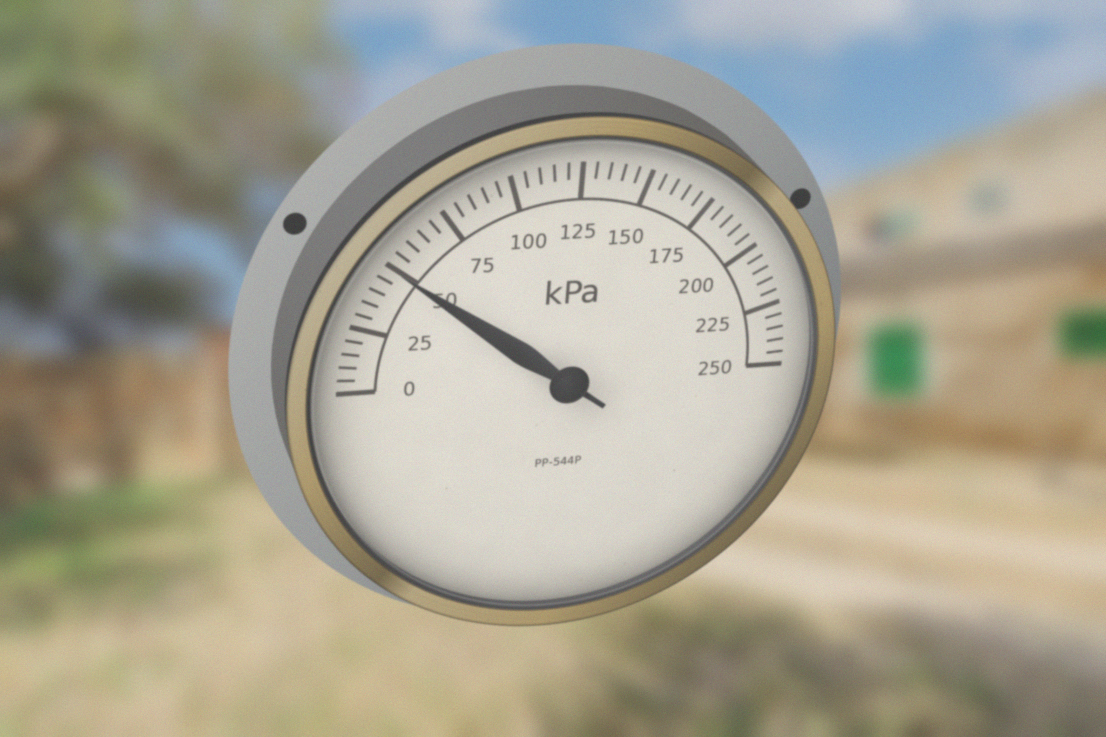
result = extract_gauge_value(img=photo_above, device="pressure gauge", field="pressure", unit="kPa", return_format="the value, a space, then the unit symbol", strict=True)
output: 50 kPa
